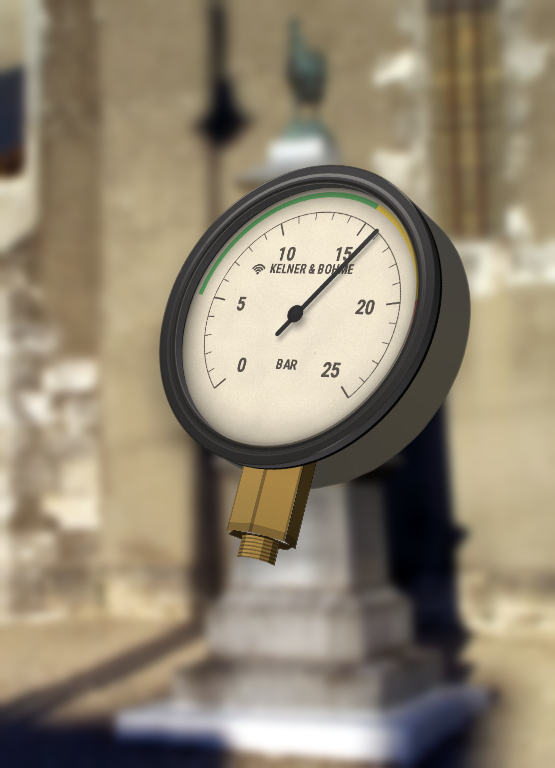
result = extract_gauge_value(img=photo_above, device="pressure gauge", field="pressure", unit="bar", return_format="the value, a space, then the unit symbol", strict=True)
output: 16 bar
